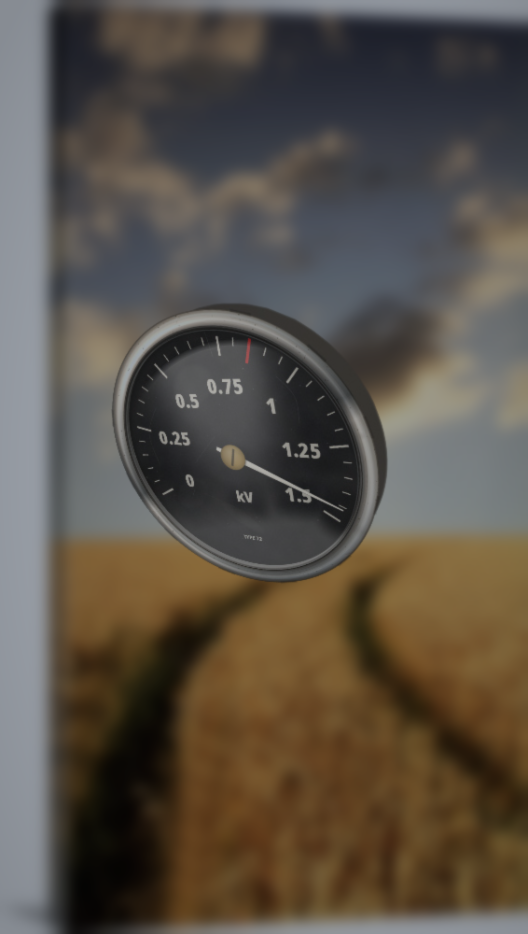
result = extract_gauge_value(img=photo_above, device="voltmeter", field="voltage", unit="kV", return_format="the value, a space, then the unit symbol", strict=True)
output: 1.45 kV
